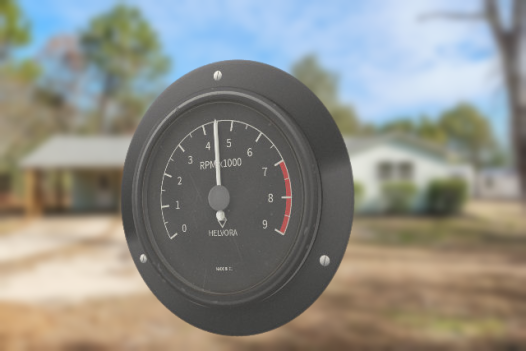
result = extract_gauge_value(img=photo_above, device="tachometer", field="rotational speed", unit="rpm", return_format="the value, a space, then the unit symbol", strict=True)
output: 4500 rpm
